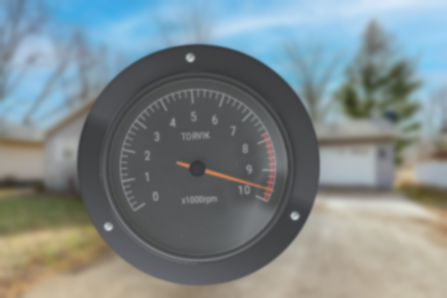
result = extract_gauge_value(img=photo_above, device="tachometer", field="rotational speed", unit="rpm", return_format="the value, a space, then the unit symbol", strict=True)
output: 9600 rpm
